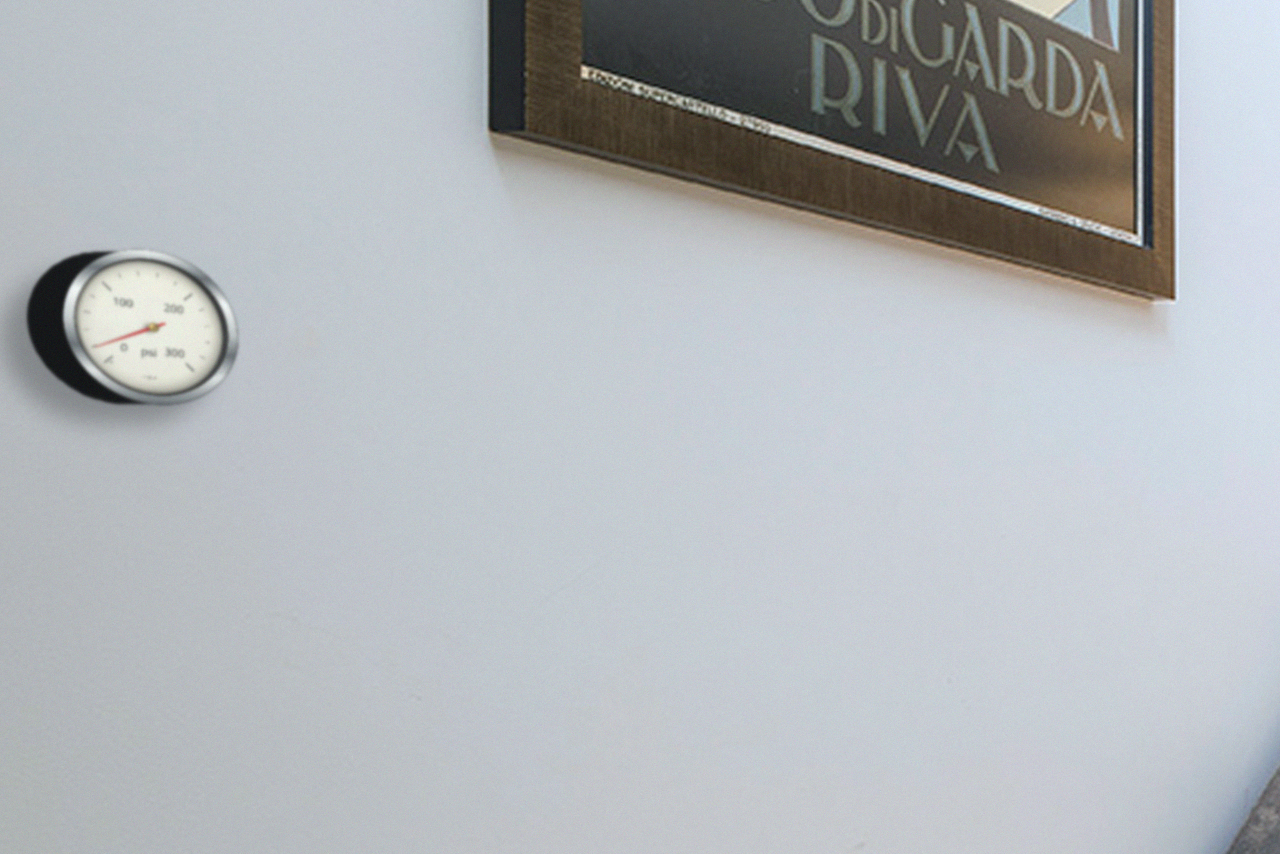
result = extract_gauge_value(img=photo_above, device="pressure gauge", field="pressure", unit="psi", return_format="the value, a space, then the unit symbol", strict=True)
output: 20 psi
